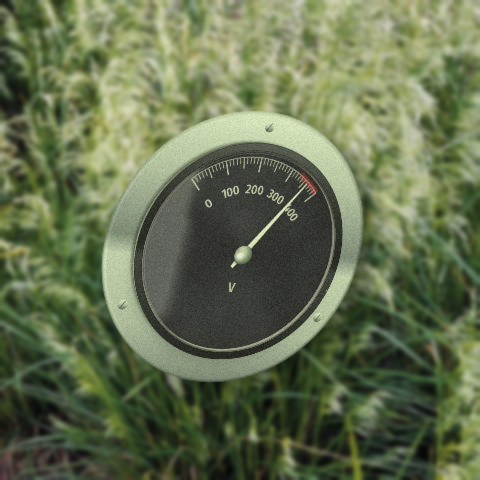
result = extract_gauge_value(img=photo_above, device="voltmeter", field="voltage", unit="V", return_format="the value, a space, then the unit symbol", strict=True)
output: 350 V
